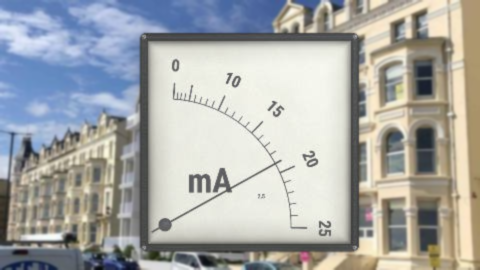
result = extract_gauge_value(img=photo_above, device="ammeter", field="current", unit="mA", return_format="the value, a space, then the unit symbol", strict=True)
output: 19 mA
